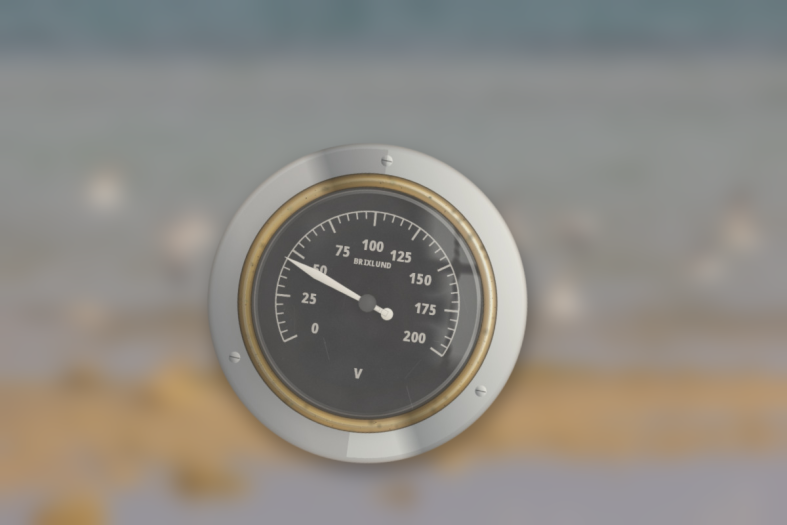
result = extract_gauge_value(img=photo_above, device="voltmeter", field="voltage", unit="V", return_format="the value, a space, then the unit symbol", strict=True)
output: 45 V
